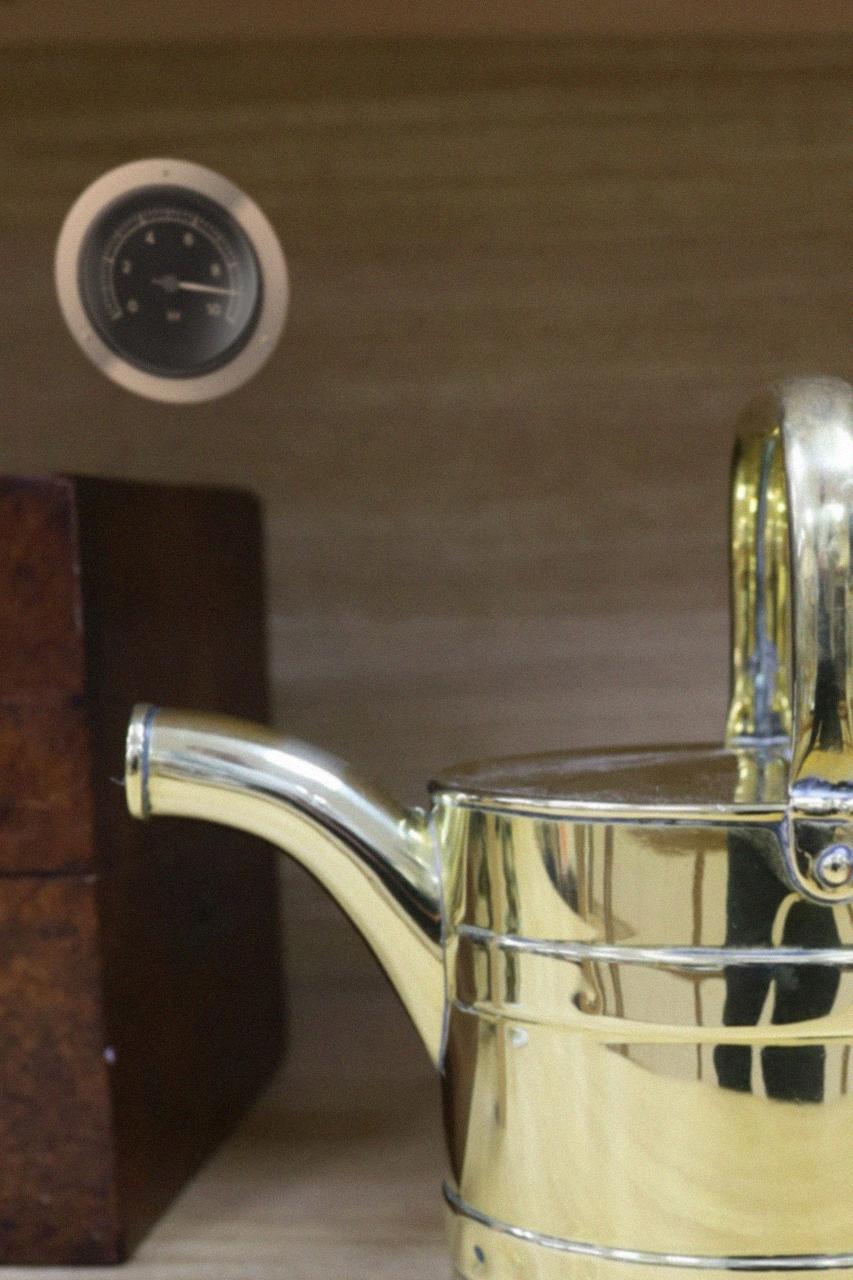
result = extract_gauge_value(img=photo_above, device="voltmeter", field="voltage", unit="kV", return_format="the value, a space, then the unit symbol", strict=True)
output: 9 kV
